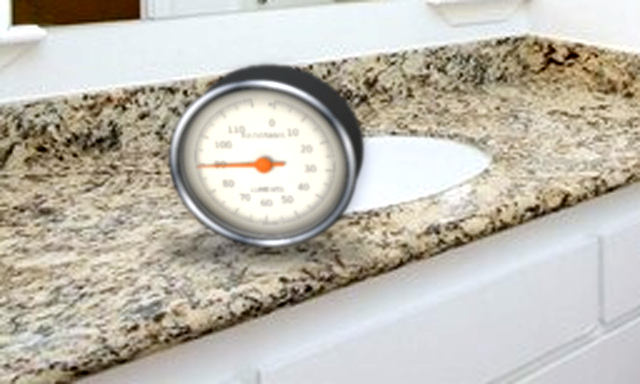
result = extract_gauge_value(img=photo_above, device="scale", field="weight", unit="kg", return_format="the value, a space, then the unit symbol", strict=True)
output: 90 kg
